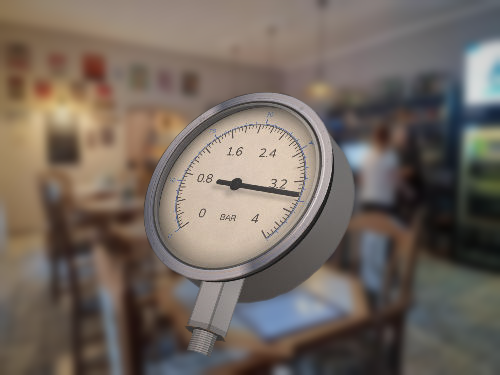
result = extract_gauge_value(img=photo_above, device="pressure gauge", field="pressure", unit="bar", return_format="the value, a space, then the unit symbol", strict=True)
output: 3.4 bar
